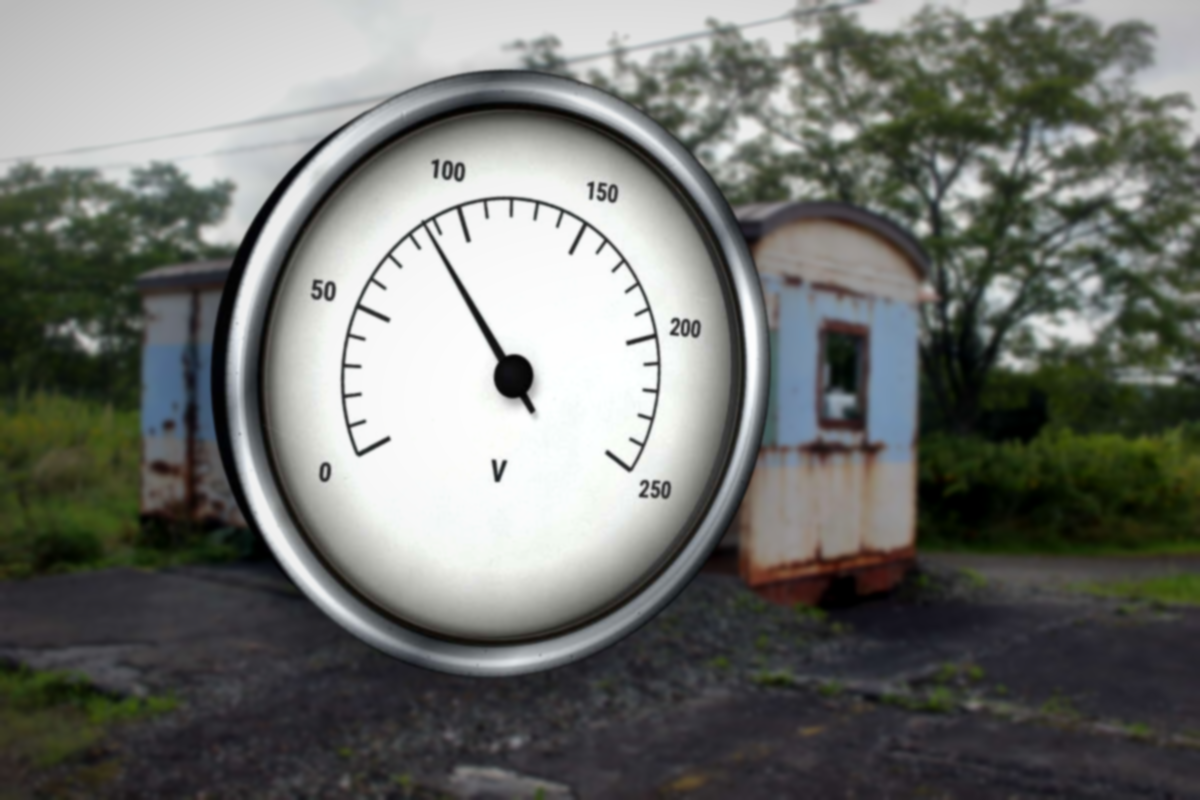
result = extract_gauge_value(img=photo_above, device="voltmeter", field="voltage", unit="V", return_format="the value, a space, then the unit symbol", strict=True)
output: 85 V
